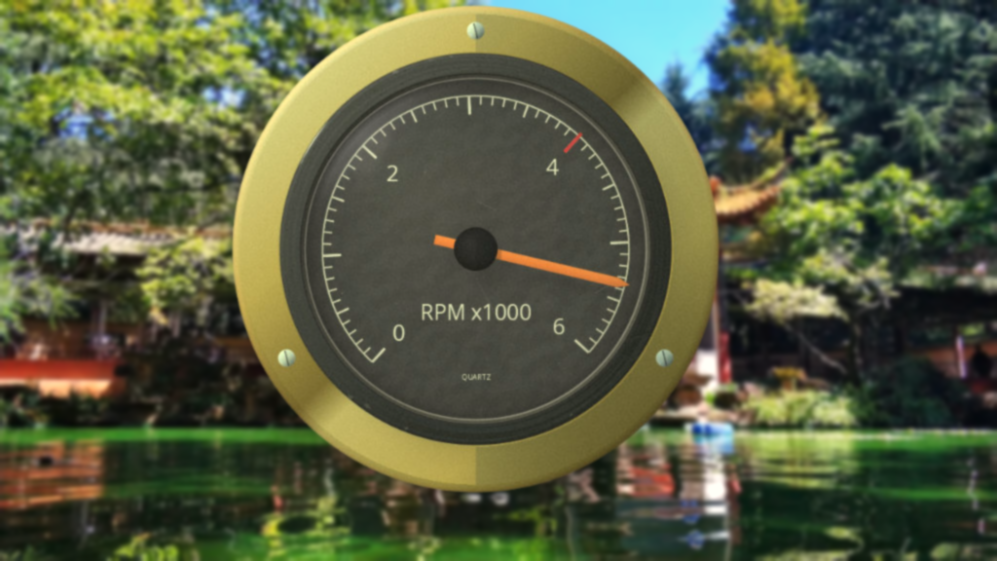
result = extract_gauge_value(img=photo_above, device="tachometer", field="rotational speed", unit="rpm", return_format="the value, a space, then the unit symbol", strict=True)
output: 5350 rpm
